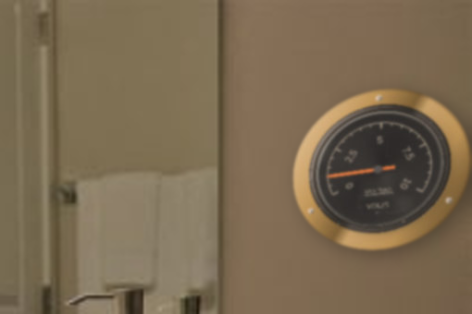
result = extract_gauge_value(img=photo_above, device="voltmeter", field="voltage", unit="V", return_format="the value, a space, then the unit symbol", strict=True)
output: 1 V
